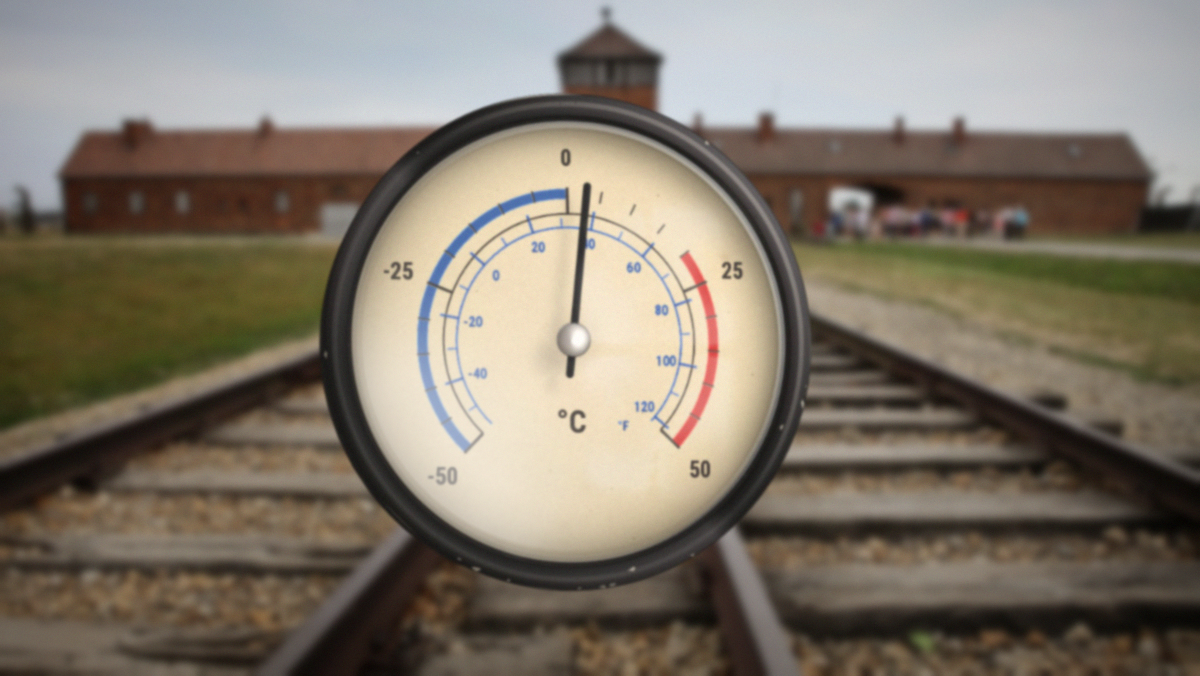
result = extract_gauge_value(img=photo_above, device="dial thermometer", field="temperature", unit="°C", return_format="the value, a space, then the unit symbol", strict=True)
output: 2.5 °C
